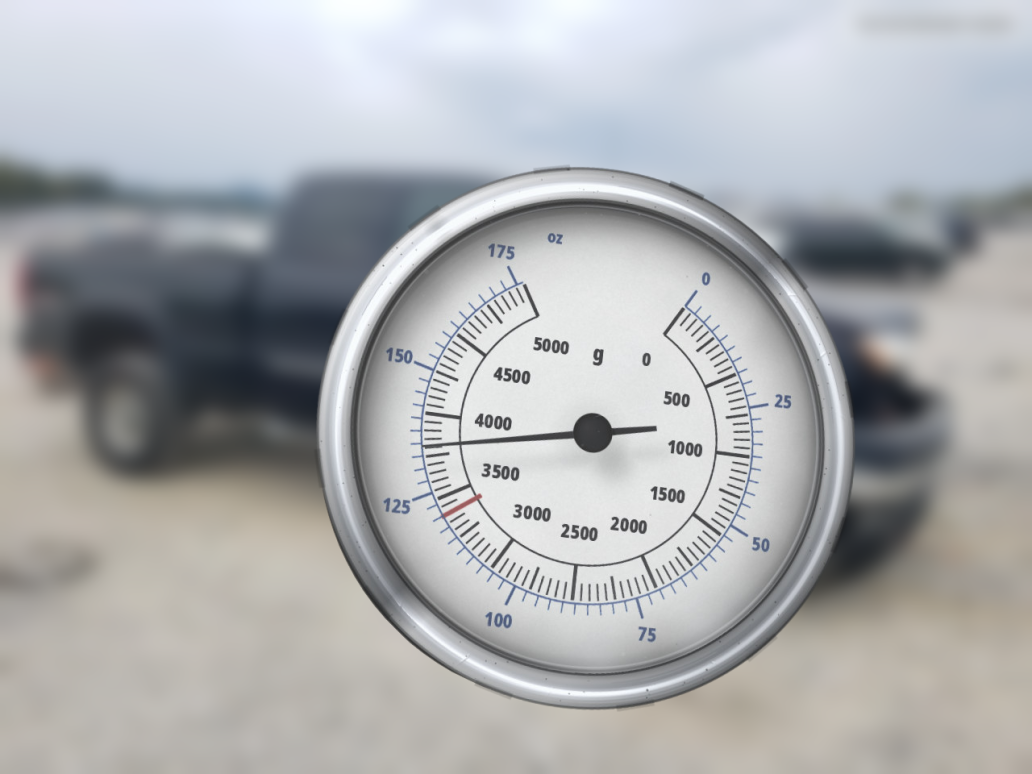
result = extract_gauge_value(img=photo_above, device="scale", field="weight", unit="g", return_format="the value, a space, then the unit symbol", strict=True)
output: 3800 g
